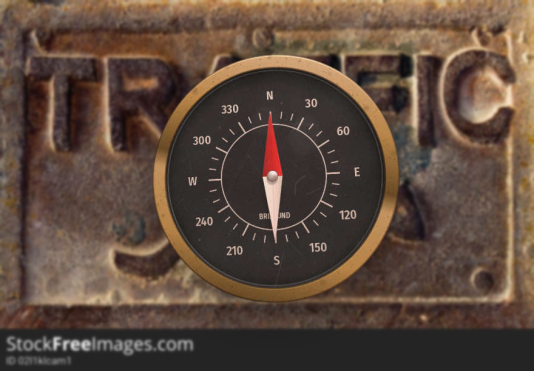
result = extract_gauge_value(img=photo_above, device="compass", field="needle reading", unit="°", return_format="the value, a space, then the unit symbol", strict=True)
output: 0 °
